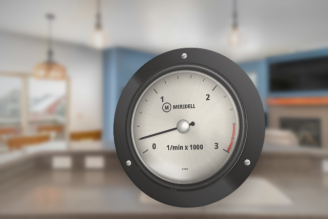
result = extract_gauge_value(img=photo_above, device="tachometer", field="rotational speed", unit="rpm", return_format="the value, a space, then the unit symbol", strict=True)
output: 200 rpm
